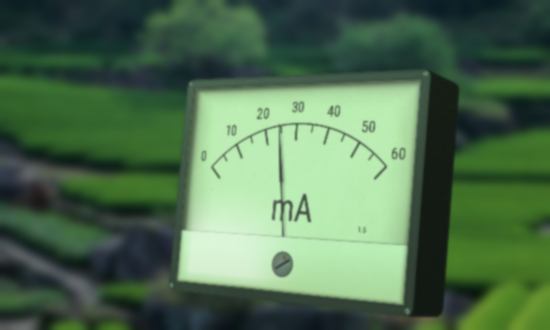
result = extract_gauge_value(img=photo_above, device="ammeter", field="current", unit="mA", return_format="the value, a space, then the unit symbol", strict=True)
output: 25 mA
